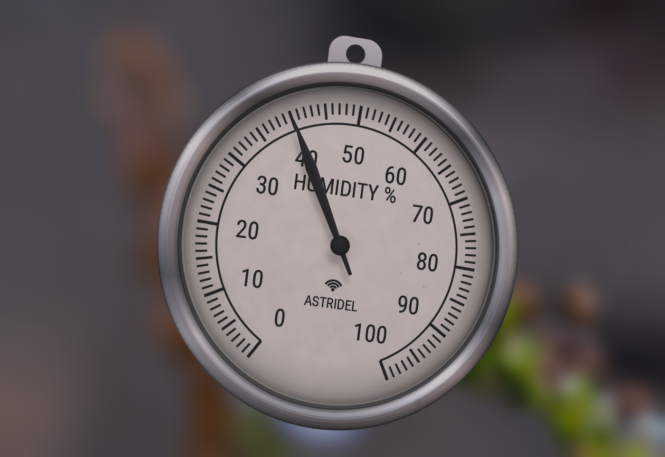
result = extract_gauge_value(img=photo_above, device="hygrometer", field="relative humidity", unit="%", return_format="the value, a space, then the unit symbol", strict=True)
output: 40 %
